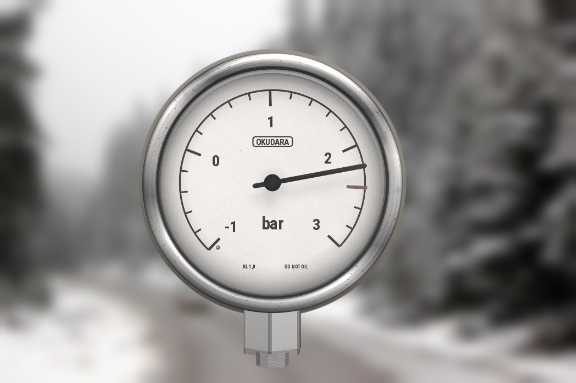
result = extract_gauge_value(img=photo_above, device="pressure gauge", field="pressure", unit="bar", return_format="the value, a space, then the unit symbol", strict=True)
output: 2.2 bar
